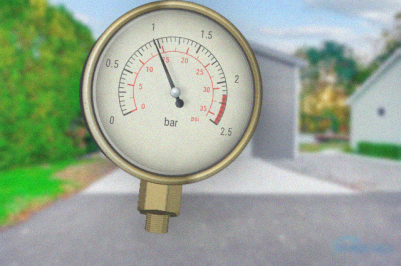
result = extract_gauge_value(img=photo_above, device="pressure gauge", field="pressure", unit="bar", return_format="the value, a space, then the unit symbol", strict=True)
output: 0.95 bar
